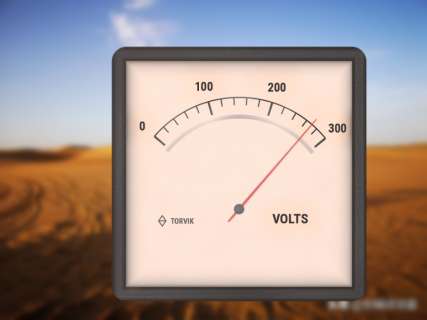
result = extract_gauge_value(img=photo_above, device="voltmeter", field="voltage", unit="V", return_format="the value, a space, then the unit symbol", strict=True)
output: 270 V
